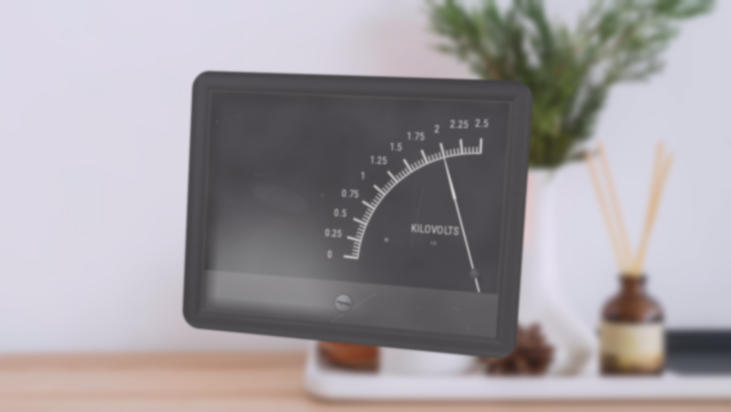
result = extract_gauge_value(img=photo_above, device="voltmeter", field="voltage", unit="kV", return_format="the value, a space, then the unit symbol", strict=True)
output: 2 kV
